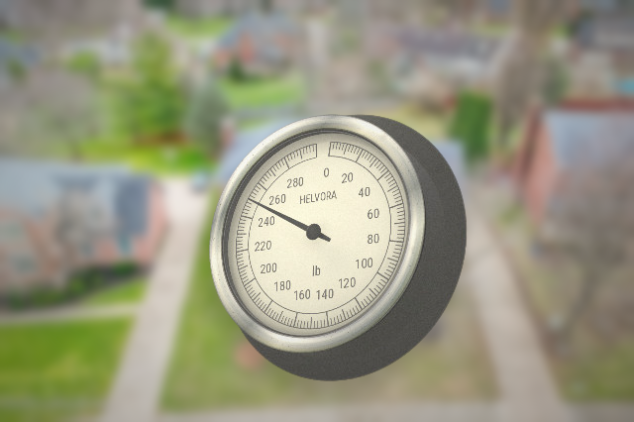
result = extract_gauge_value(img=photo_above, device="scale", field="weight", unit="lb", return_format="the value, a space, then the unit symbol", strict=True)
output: 250 lb
